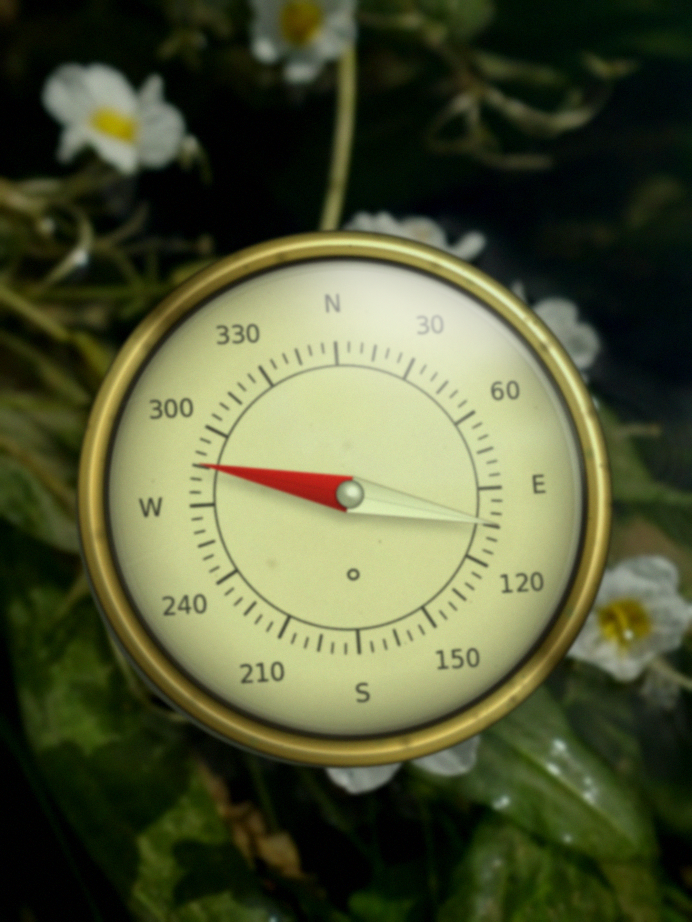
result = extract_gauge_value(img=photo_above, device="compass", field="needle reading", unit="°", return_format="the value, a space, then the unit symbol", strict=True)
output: 285 °
